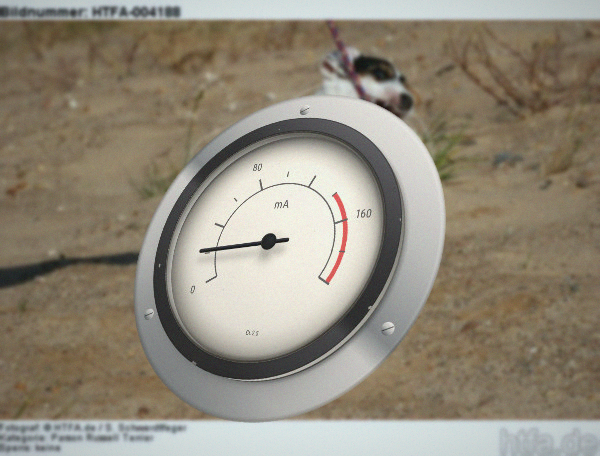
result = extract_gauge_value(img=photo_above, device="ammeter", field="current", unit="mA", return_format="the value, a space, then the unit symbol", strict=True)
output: 20 mA
